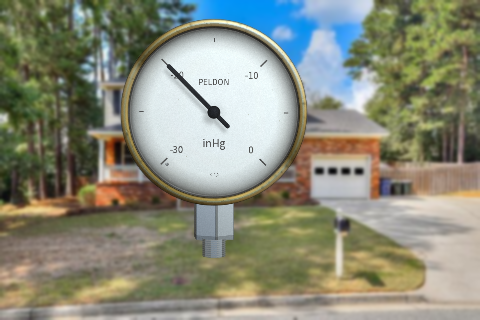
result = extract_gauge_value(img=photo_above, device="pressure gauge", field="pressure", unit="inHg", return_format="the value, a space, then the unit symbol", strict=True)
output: -20 inHg
